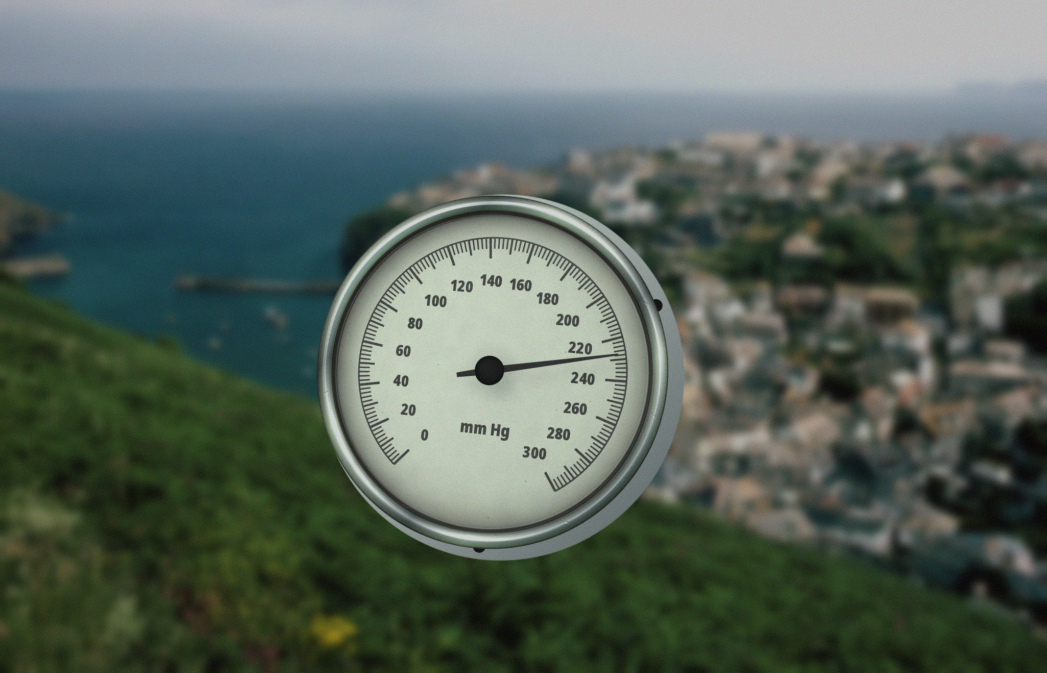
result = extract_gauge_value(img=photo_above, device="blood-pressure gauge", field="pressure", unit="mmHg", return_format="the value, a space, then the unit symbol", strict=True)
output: 228 mmHg
